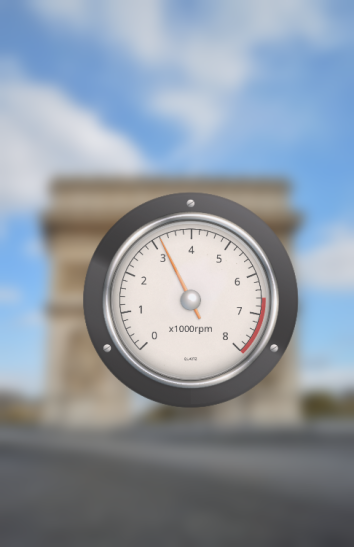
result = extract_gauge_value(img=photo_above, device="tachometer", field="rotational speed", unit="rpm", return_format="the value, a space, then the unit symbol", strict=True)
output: 3200 rpm
